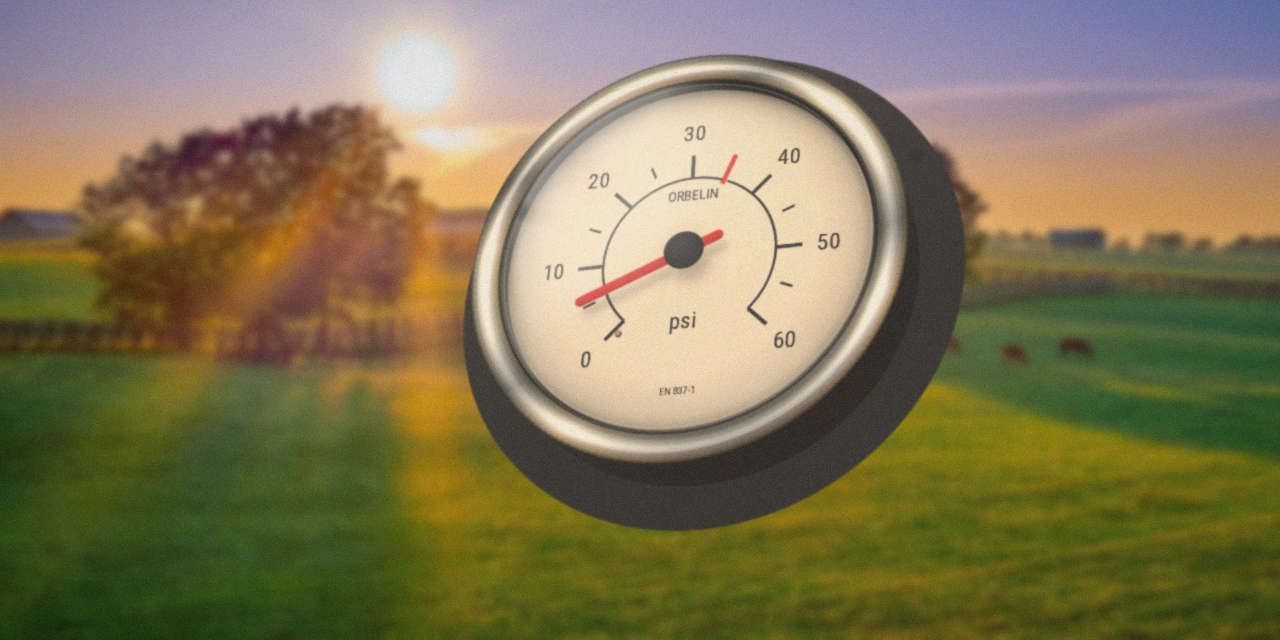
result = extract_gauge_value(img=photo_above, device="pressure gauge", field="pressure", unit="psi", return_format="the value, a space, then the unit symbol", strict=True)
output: 5 psi
